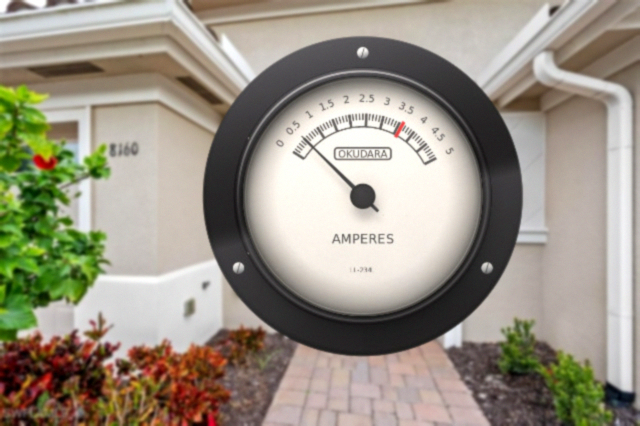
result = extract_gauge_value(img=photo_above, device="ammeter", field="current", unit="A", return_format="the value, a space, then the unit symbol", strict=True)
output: 0.5 A
